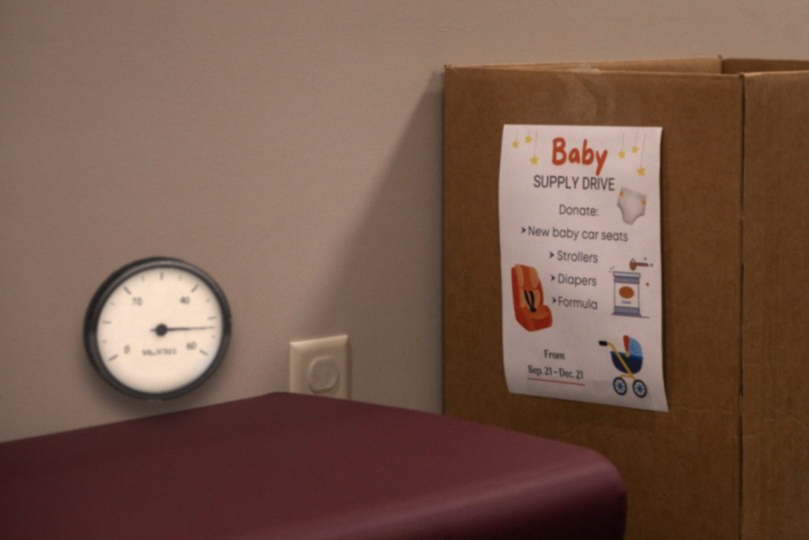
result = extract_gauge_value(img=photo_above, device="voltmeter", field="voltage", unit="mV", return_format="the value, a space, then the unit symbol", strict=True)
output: 52.5 mV
